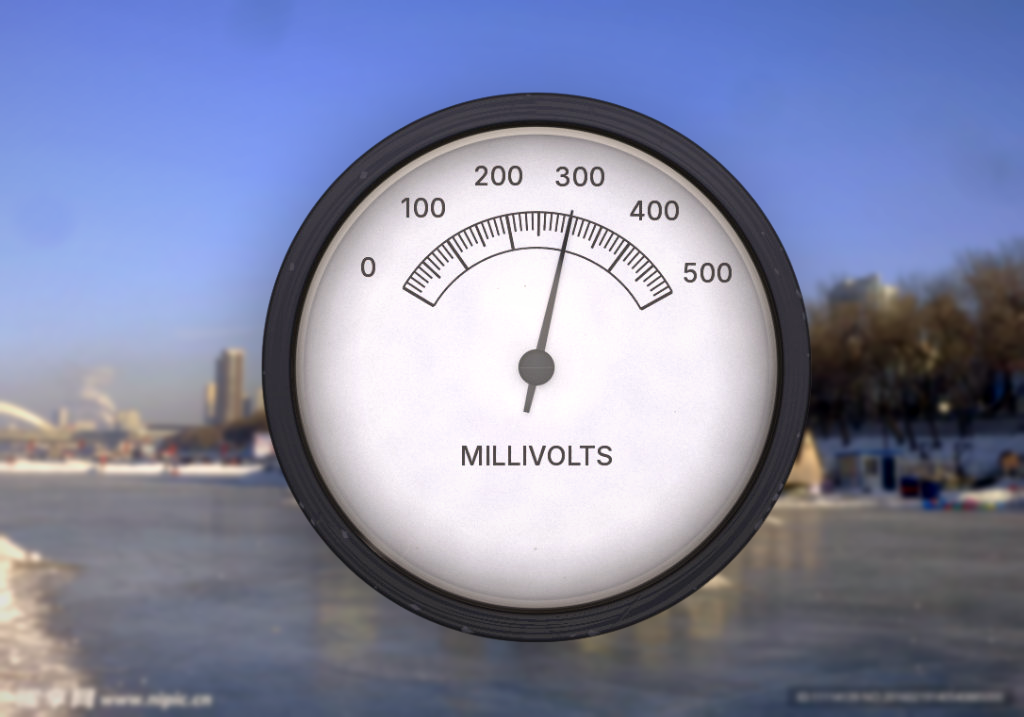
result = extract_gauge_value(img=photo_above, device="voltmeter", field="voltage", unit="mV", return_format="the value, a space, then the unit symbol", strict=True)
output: 300 mV
